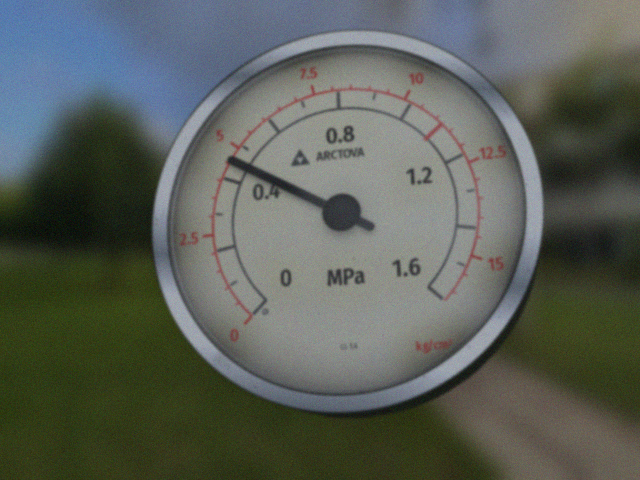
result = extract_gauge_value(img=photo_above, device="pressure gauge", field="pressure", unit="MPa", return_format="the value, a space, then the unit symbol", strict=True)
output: 0.45 MPa
